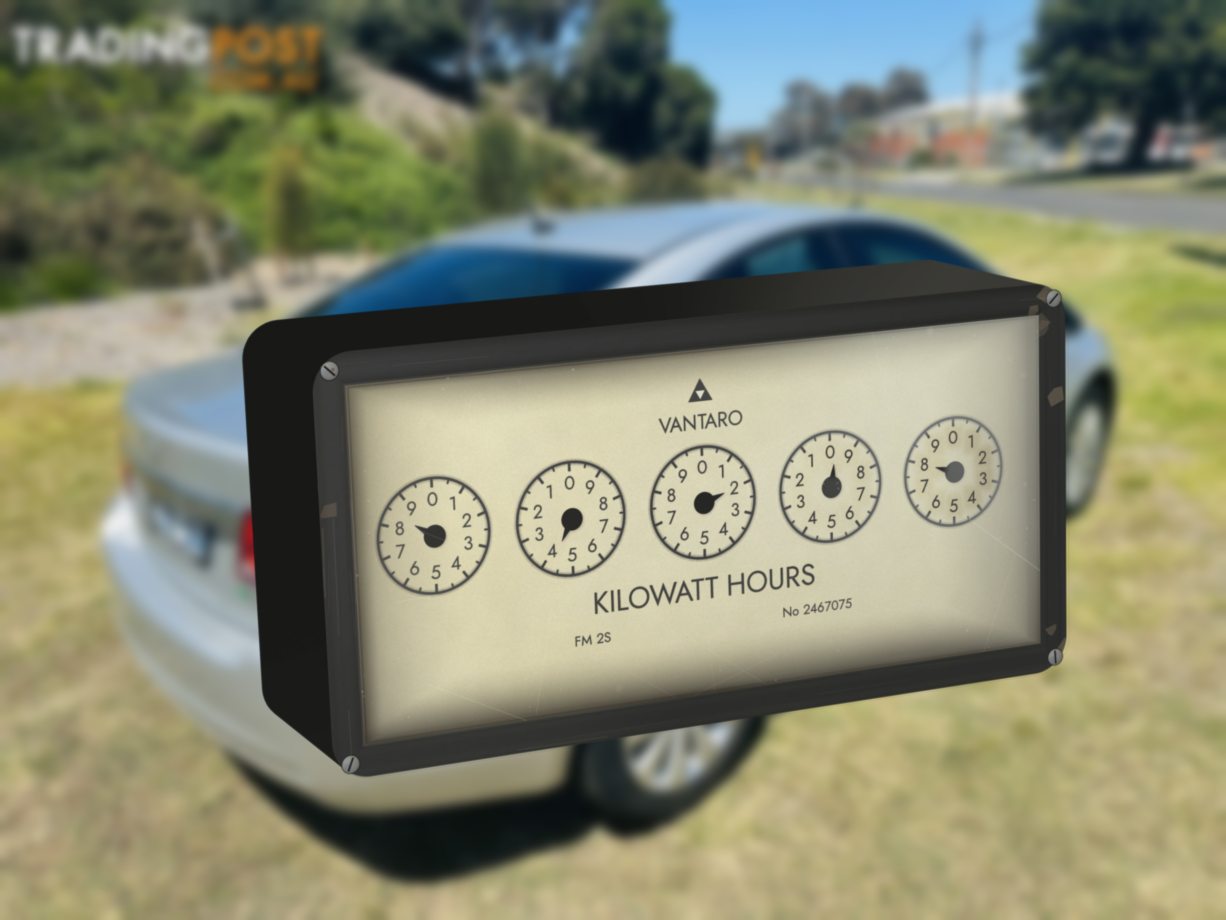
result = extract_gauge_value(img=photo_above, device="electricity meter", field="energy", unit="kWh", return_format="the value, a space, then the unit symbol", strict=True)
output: 84198 kWh
